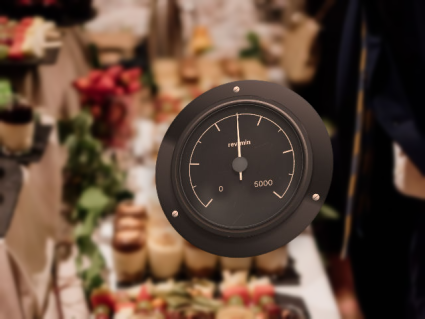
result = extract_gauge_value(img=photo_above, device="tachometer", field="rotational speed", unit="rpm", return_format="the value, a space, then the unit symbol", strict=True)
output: 2500 rpm
